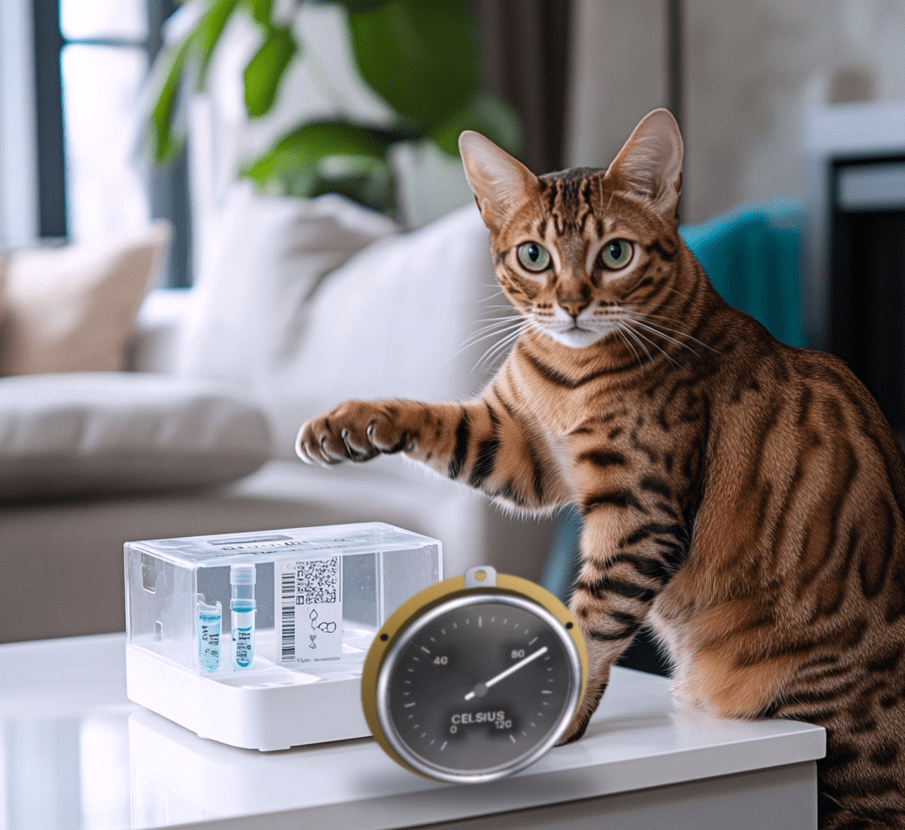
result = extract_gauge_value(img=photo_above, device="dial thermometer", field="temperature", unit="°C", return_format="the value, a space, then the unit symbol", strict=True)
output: 84 °C
